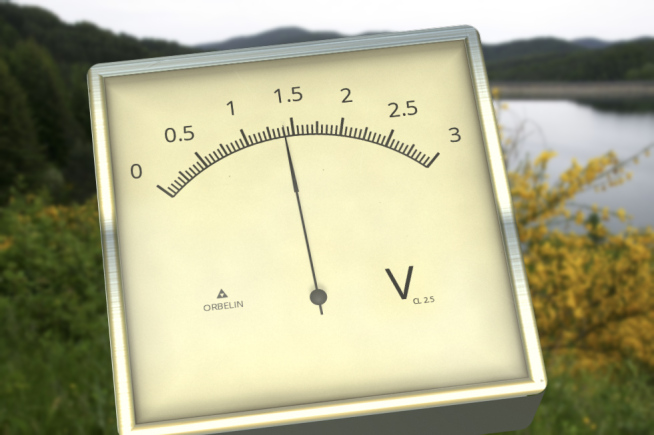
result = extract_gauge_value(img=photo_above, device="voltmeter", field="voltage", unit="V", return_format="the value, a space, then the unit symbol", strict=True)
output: 1.4 V
